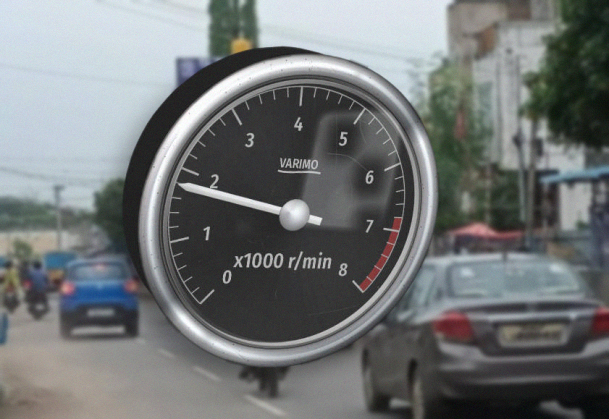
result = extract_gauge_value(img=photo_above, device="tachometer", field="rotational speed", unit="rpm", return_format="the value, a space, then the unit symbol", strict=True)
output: 1800 rpm
